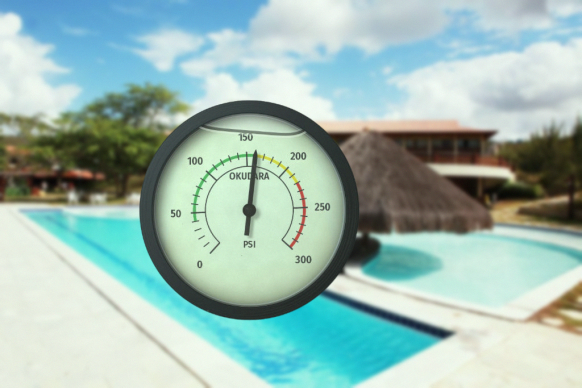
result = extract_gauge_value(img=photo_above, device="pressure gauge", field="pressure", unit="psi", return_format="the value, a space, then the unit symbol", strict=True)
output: 160 psi
